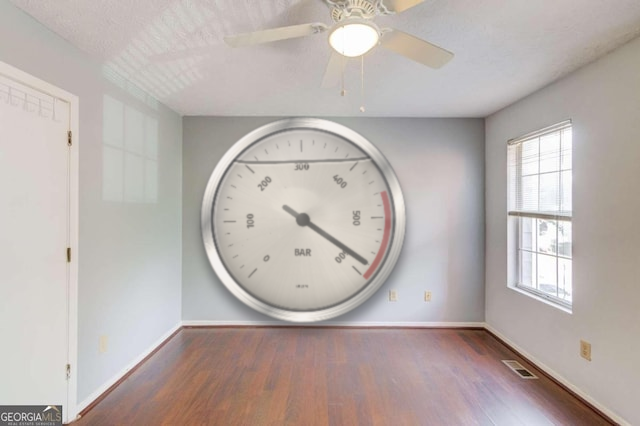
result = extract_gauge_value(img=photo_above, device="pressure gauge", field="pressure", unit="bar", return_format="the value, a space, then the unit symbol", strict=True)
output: 580 bar
